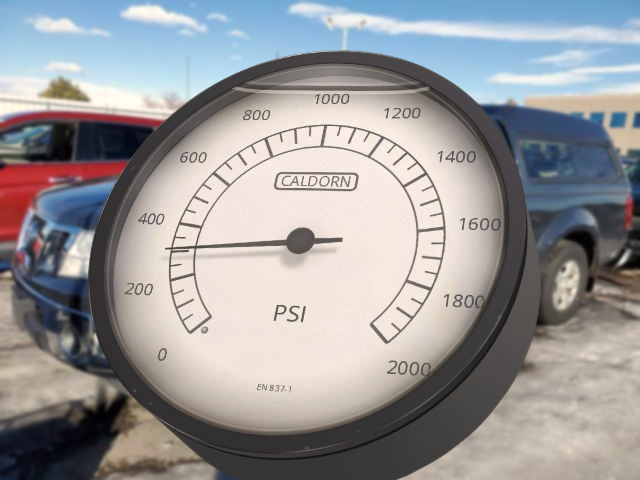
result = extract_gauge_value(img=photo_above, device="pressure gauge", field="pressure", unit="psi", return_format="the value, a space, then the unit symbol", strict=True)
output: 300 psi
